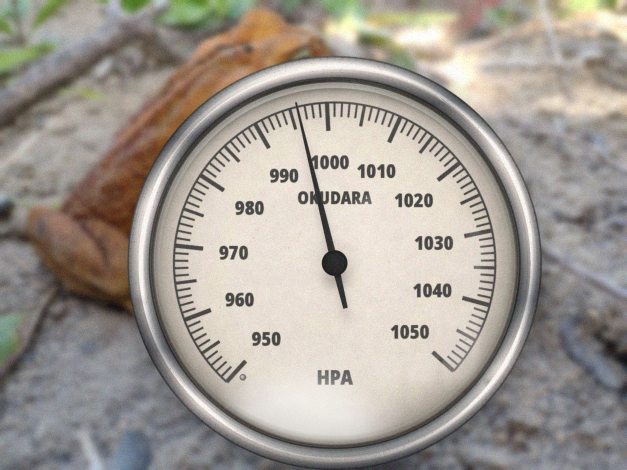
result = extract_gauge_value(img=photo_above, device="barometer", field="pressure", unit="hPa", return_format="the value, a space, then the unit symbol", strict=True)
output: 996 hPa
